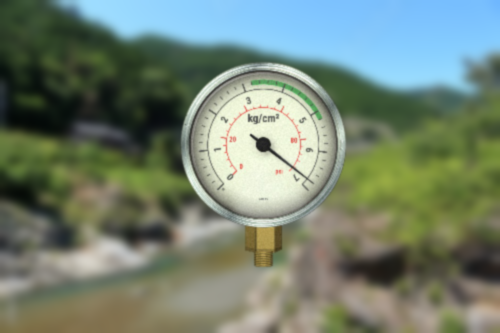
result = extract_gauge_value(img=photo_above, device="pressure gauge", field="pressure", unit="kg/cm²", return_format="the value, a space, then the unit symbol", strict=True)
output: 6.8 kg/cm²
